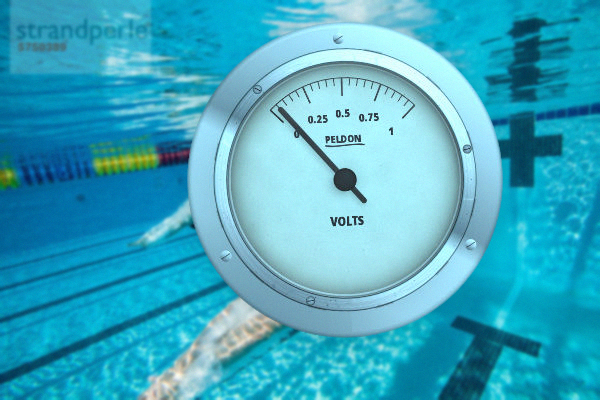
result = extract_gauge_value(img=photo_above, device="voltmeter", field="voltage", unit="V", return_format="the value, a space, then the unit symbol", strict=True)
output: 0.05 V
